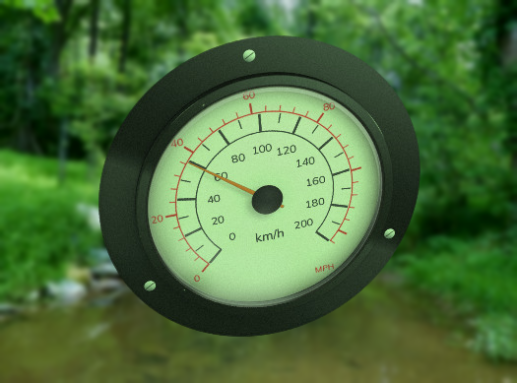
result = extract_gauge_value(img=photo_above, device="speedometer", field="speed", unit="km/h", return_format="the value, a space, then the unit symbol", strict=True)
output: 60 km/h
